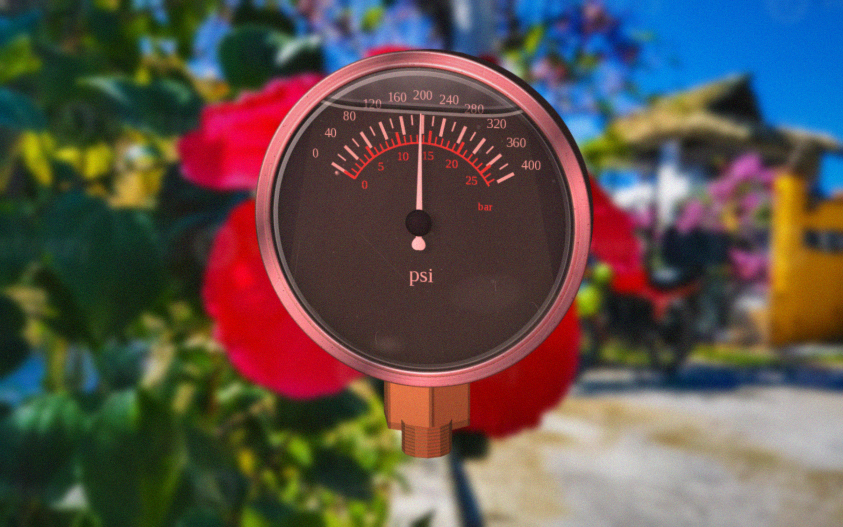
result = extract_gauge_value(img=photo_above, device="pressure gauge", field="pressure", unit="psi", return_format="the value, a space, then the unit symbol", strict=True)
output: 200 psi
